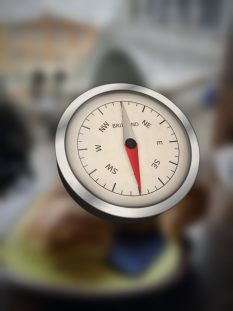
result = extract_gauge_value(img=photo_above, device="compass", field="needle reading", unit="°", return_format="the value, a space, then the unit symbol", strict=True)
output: 180 °
